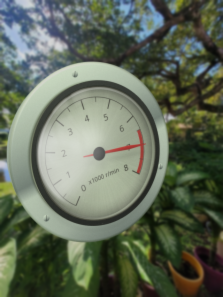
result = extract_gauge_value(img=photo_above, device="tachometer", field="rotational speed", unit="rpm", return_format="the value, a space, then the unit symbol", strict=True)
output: 7000 rpm
